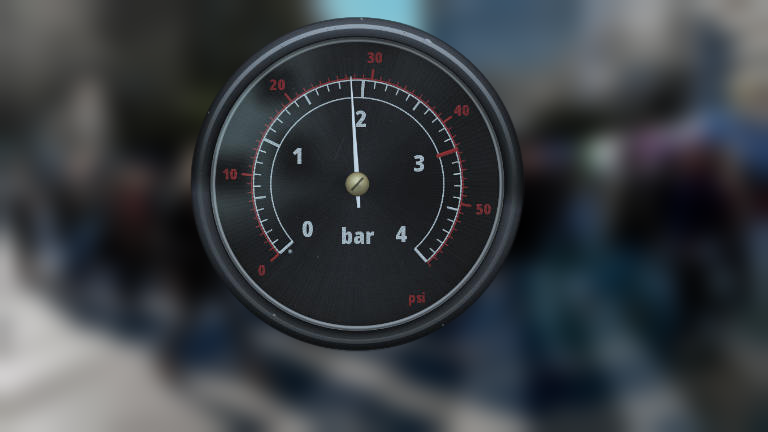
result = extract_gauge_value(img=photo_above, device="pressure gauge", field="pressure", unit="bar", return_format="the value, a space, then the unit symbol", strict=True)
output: 1.9 bar
